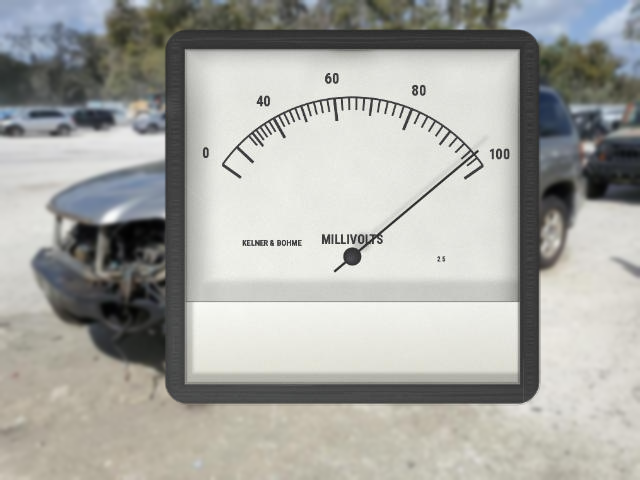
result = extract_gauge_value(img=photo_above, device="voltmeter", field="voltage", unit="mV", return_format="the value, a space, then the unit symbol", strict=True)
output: 97 mV
